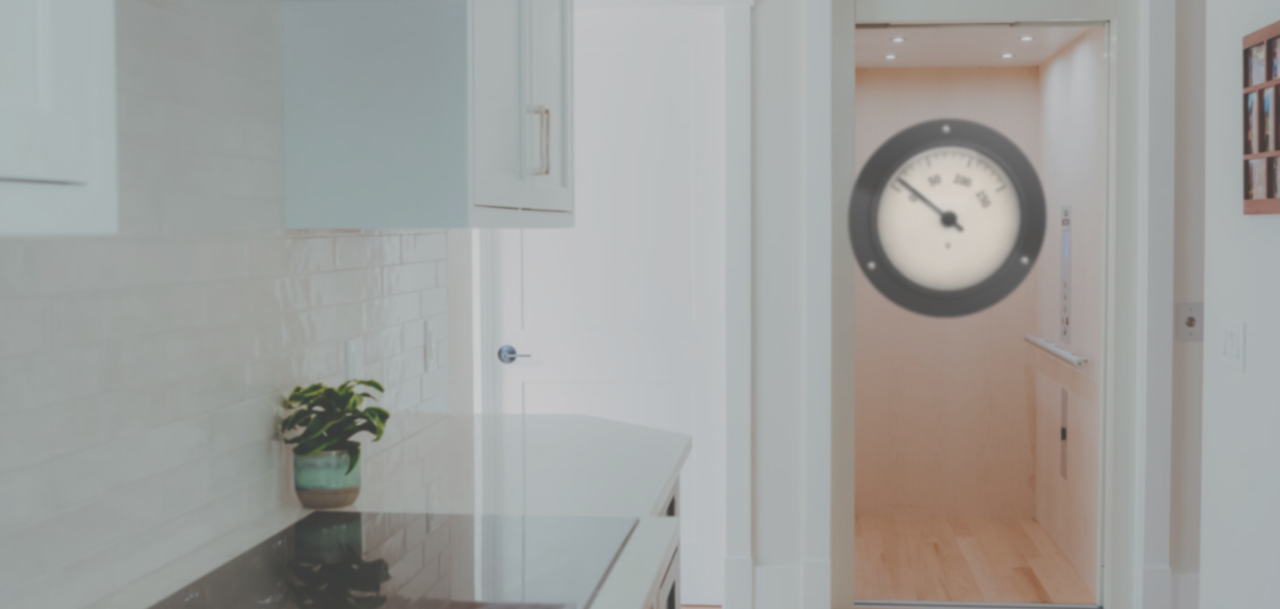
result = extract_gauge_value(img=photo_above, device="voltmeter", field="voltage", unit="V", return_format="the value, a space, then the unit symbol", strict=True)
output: 10 V
